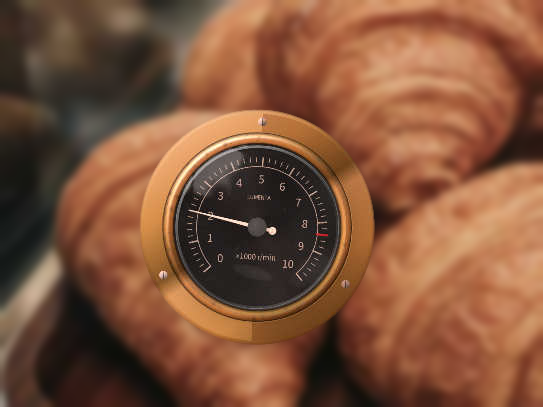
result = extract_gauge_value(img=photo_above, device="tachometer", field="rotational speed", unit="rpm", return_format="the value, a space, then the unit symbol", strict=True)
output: 2000 rpm
